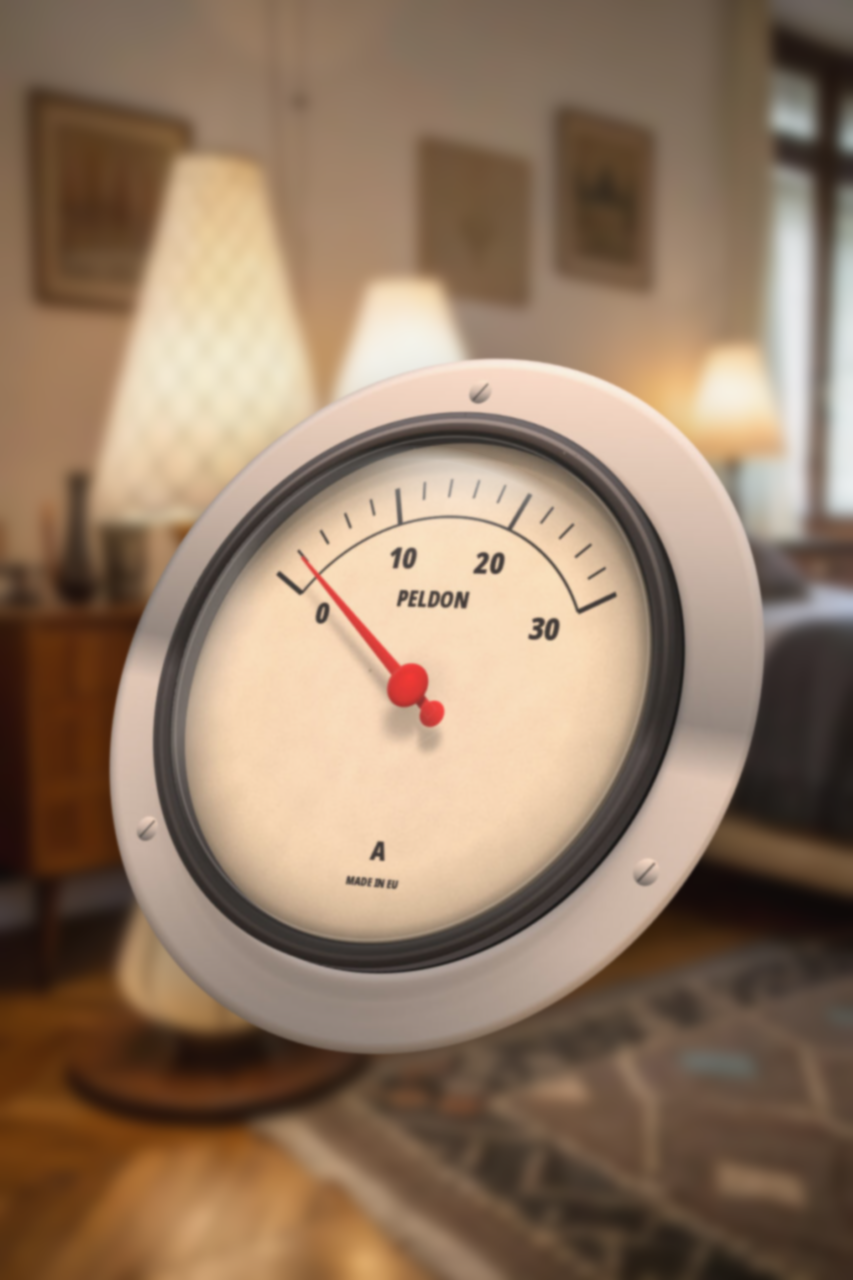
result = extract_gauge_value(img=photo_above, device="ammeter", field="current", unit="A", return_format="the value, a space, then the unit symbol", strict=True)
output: 2 A
